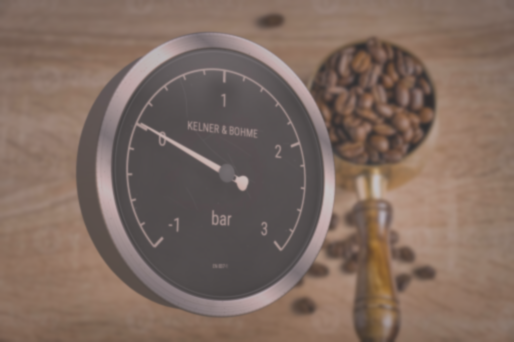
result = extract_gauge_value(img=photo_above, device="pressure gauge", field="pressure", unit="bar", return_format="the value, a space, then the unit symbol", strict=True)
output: 0 bar
